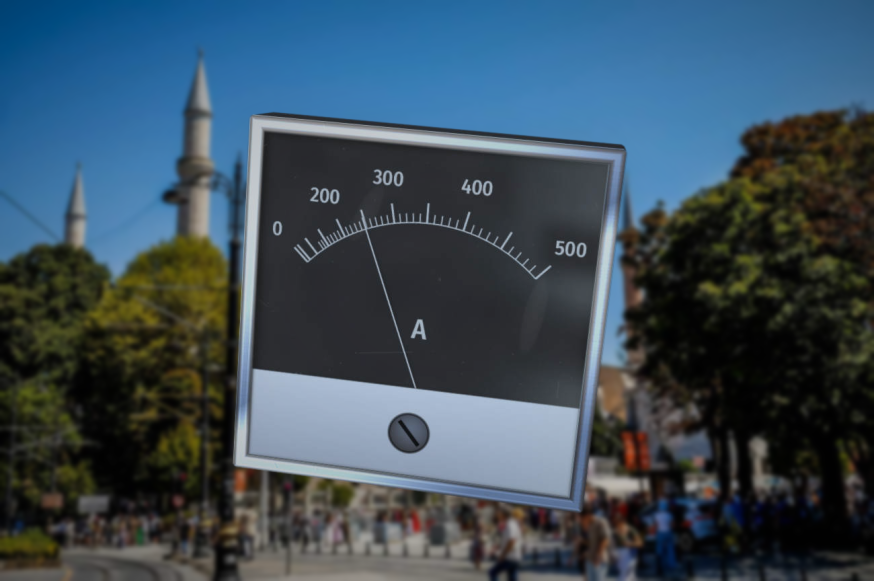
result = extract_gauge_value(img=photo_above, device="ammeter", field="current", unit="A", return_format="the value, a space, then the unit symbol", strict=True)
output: 250 A
